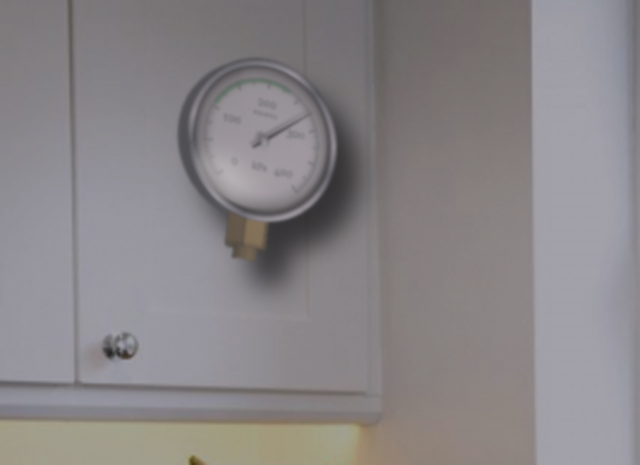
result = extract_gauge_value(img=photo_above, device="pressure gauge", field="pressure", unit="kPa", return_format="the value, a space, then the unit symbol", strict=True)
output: 275 kPa
